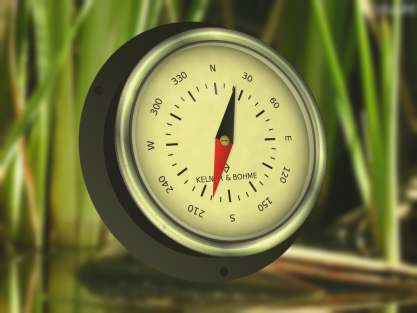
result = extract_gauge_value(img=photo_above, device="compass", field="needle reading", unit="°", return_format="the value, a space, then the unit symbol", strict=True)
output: 200 °
